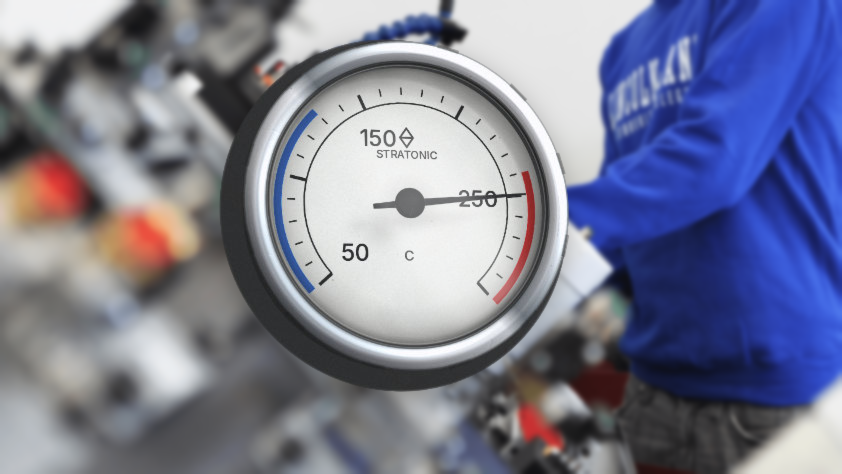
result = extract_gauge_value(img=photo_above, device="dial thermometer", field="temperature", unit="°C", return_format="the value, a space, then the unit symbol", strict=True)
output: 250 °C
